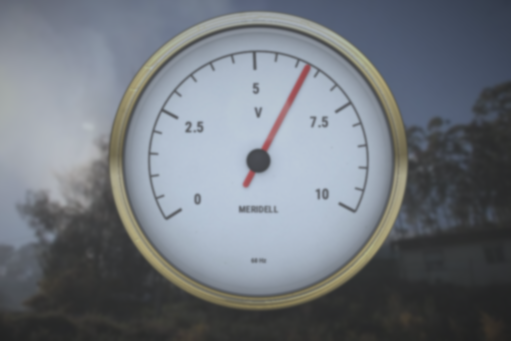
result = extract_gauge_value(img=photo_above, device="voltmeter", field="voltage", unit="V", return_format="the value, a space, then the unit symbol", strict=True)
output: 6.25 V
